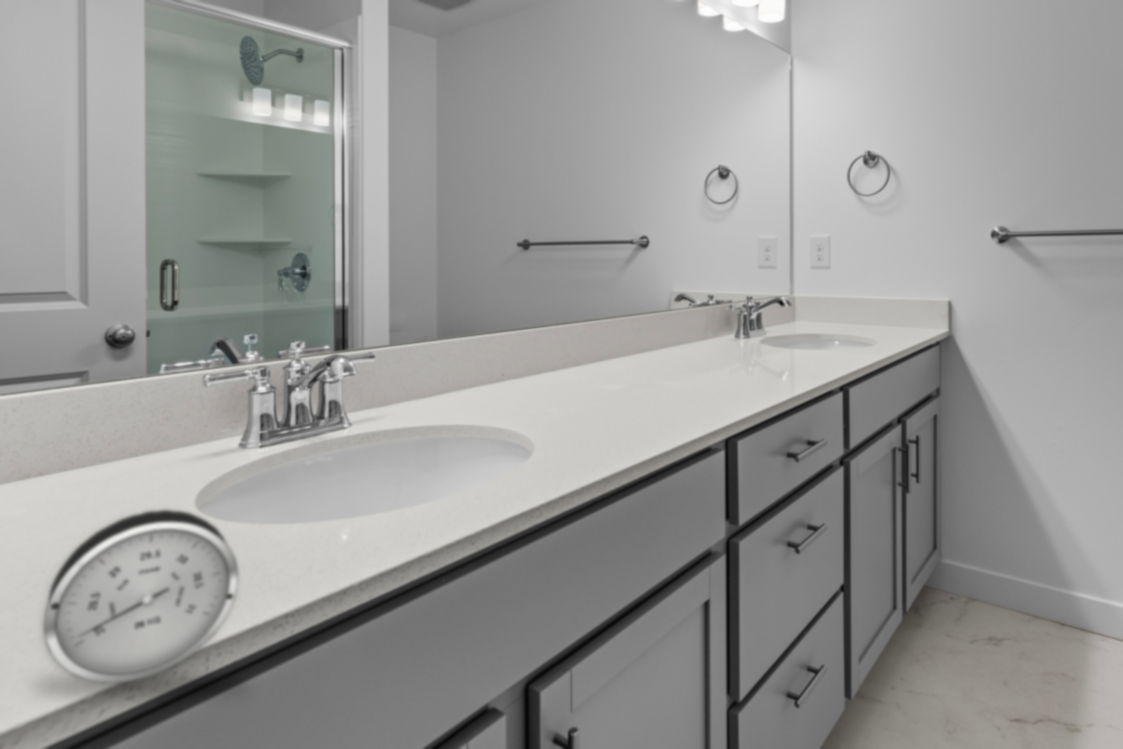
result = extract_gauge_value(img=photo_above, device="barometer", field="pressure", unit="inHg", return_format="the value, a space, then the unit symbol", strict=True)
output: 28.1 inHg
